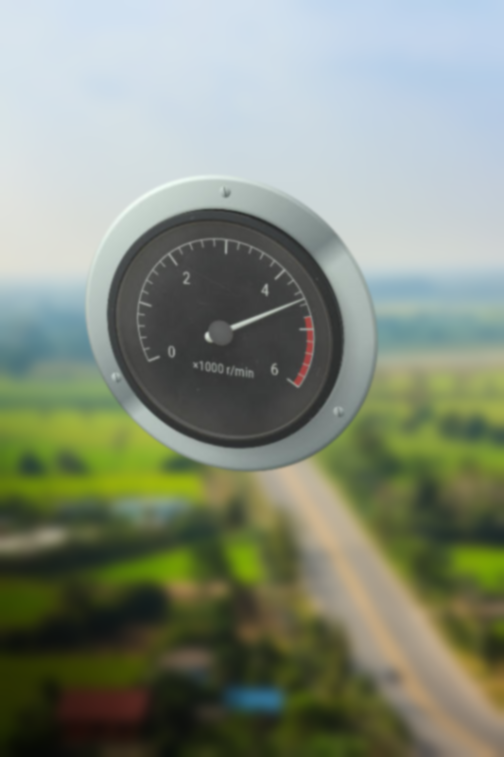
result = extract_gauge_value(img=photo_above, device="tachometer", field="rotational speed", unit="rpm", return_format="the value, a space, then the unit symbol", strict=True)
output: 4500 rpm
